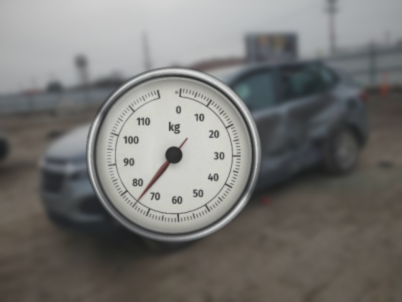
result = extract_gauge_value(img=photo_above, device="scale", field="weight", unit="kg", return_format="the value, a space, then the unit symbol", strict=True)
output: 75 kg
